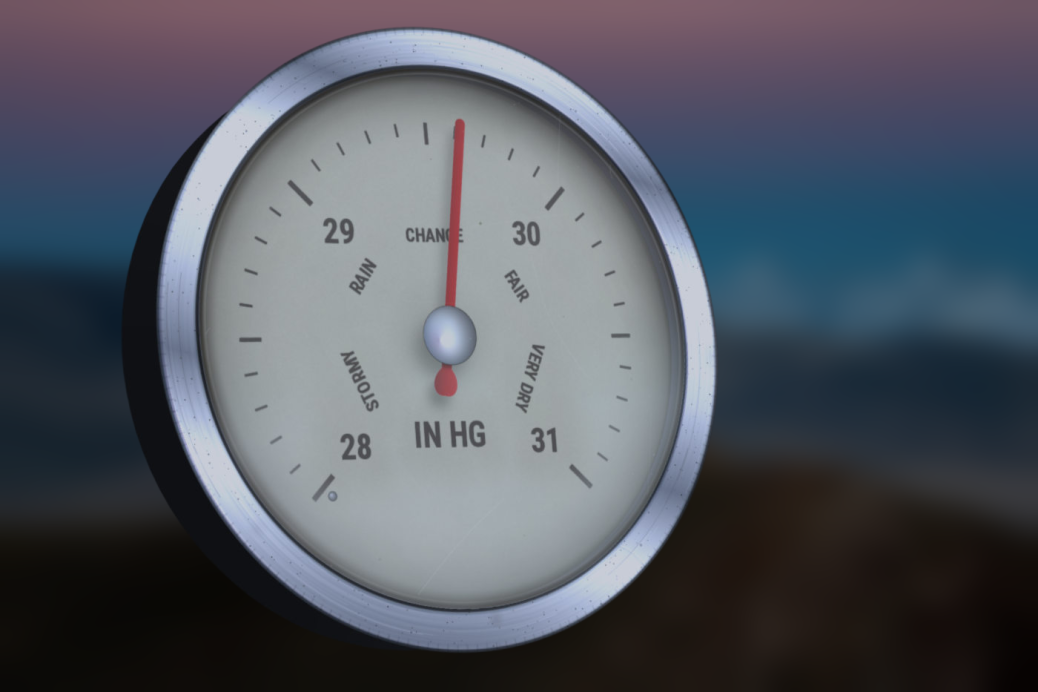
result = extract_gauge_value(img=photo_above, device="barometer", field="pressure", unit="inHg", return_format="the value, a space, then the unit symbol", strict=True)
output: 29.6 inHg
